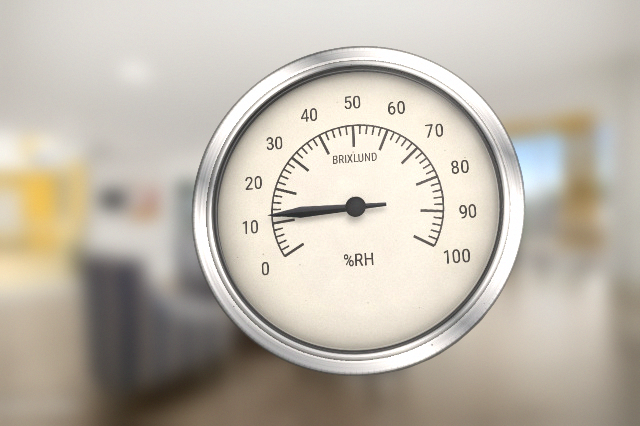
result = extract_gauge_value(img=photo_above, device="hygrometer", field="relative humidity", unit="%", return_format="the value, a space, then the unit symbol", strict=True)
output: 12 %
